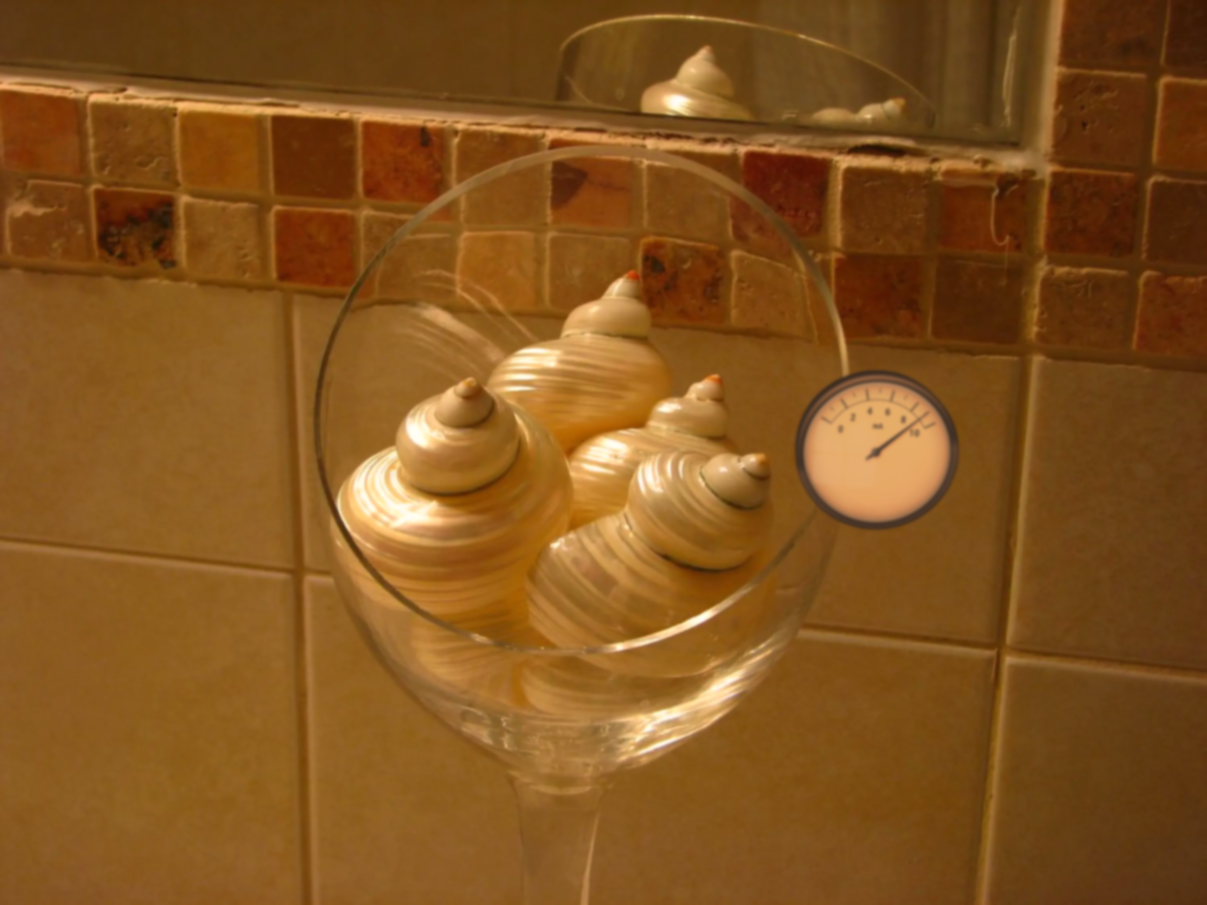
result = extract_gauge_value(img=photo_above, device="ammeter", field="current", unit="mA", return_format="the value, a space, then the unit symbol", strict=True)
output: 9 mA
